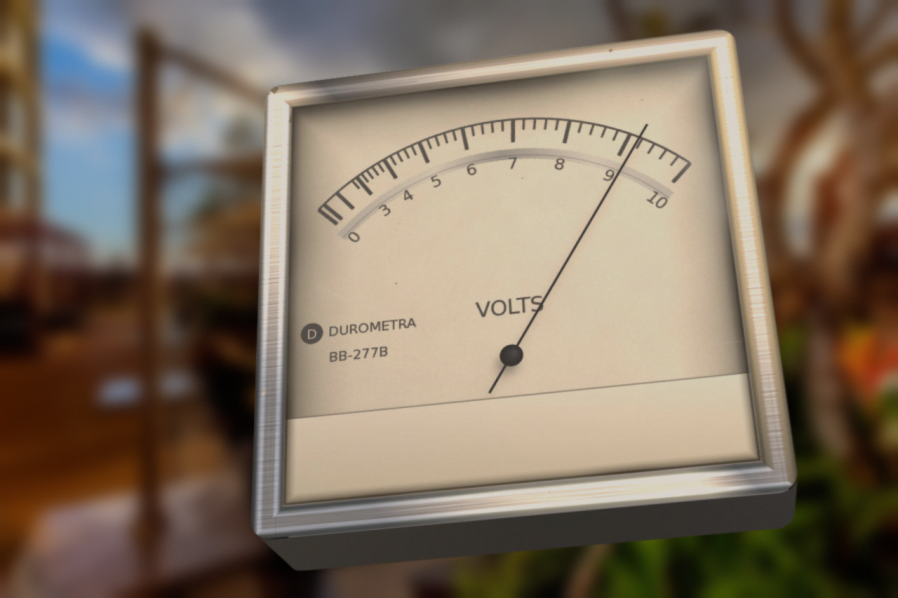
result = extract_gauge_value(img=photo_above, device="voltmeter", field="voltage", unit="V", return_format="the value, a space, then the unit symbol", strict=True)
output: 9.2 V
